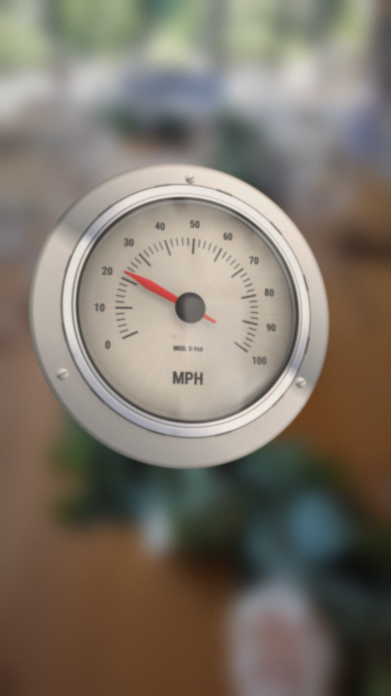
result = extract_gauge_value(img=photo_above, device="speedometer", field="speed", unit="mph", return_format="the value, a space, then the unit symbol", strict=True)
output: 22 mph
